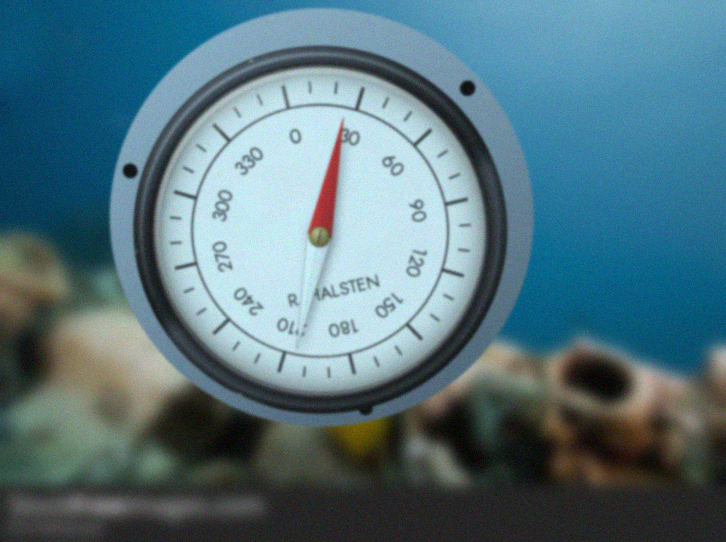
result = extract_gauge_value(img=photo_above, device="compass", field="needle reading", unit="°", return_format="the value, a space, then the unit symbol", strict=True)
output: 25 °
